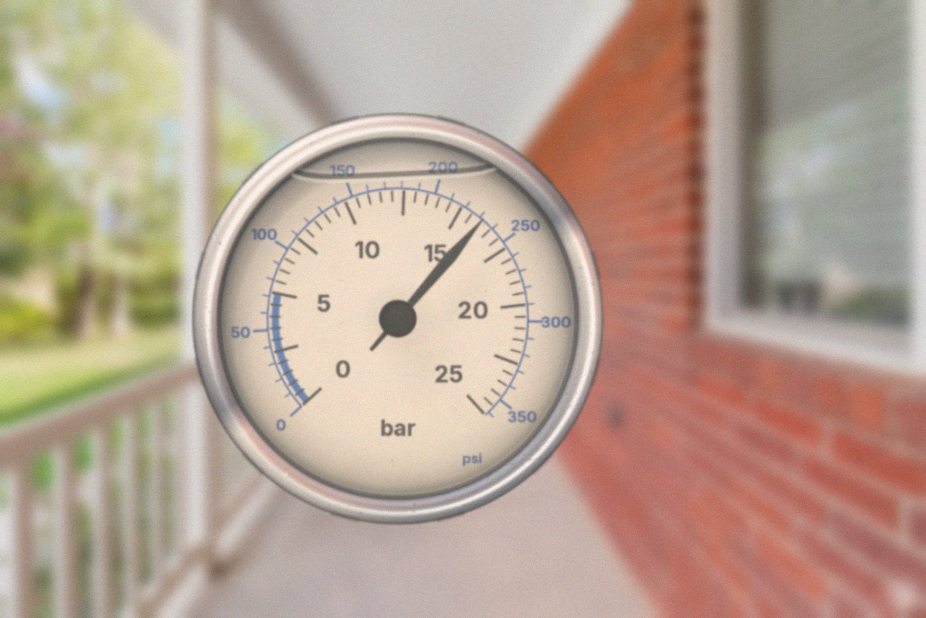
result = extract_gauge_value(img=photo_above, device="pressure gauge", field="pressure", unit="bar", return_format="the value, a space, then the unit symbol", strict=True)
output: 16 bar
